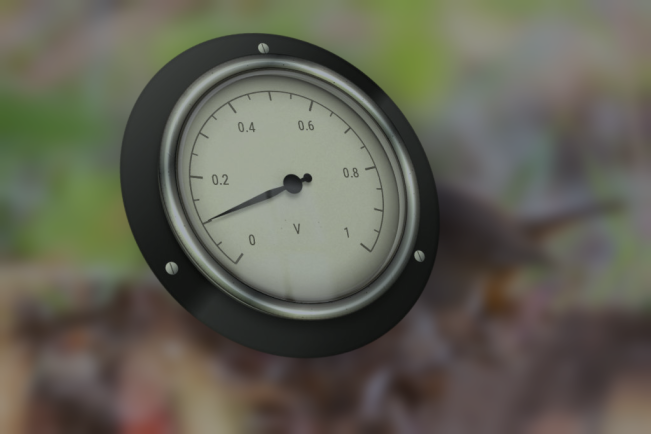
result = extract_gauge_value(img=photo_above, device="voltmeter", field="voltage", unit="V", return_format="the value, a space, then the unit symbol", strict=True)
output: 0.1 V
